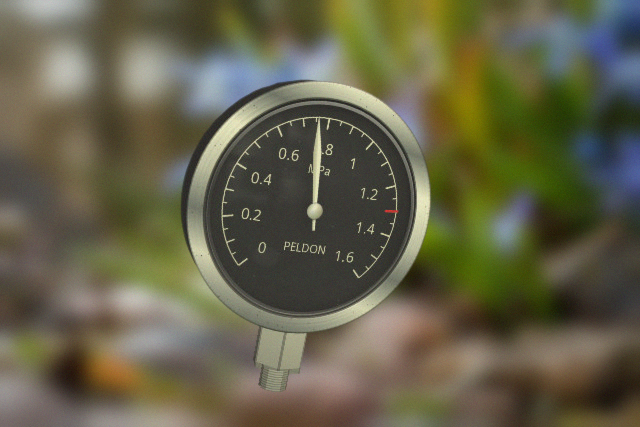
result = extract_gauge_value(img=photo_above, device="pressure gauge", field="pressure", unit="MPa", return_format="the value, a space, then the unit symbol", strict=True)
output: 0.75 MPa
